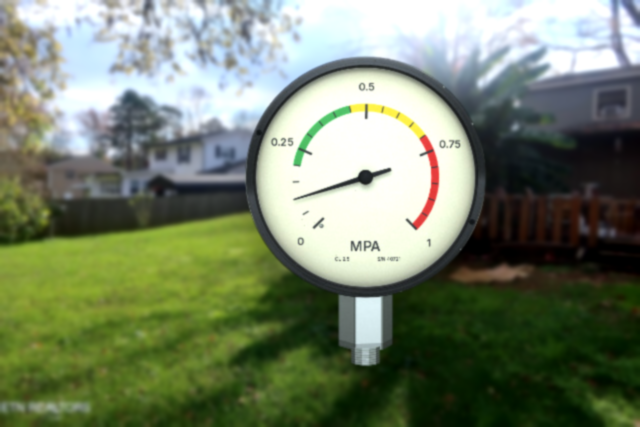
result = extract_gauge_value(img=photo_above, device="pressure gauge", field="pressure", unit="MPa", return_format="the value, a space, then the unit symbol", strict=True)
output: 0.1 MPa
